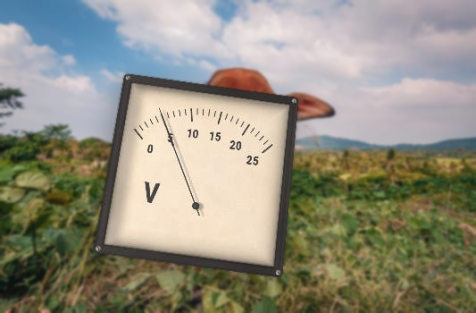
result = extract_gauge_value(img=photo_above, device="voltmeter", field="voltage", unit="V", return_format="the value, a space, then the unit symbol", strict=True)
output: 5 V
